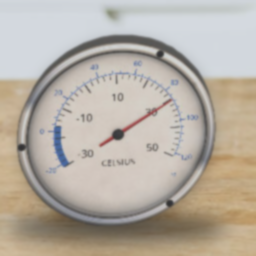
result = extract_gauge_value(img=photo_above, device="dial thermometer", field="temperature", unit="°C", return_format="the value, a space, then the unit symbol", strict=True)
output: 30 °C
